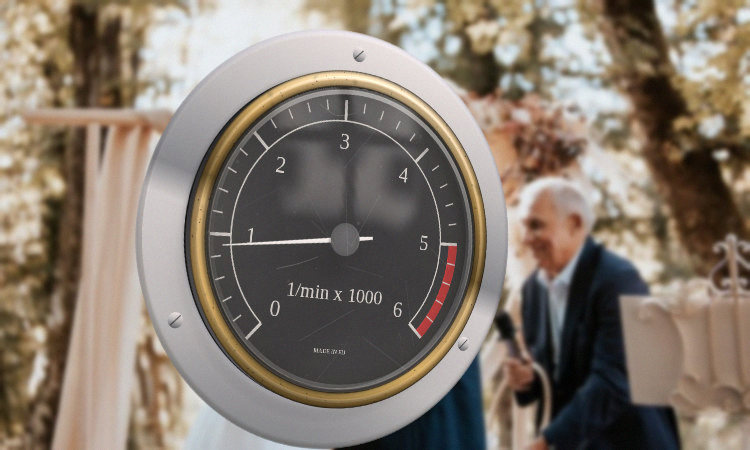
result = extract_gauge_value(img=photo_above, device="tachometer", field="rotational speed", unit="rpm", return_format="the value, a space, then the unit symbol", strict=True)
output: 900 rpm
